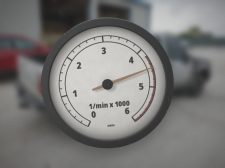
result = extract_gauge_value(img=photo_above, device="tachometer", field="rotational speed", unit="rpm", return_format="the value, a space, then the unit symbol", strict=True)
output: 4500 rpm
